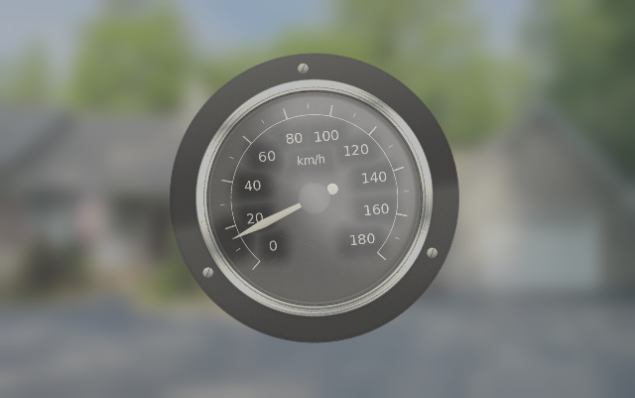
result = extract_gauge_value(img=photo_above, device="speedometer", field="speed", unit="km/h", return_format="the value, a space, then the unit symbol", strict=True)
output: 15 km/h
